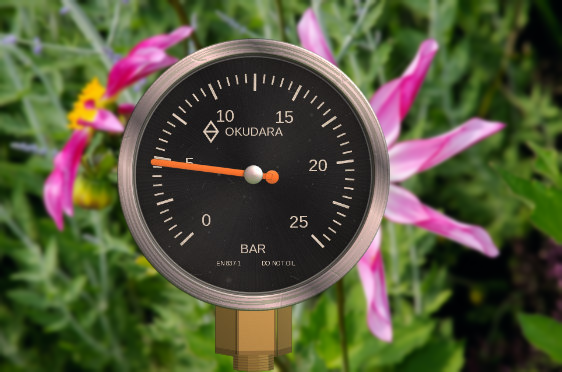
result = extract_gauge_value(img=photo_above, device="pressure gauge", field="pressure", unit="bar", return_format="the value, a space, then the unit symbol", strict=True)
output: 4.75 bar
